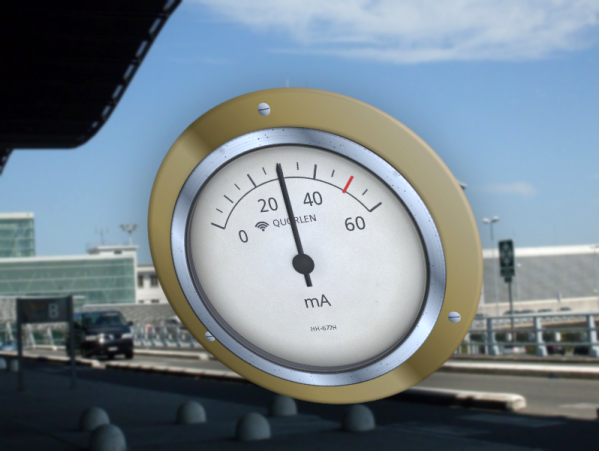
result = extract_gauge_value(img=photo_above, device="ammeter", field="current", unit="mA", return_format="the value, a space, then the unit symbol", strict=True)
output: 30 mA
